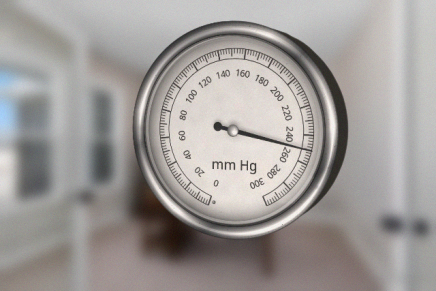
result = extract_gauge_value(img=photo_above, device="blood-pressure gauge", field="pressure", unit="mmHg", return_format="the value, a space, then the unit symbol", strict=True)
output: 250 mmHg
